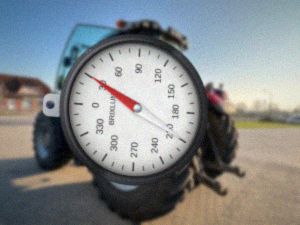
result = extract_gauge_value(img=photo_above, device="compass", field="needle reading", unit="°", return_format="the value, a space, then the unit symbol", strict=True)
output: 30 °
